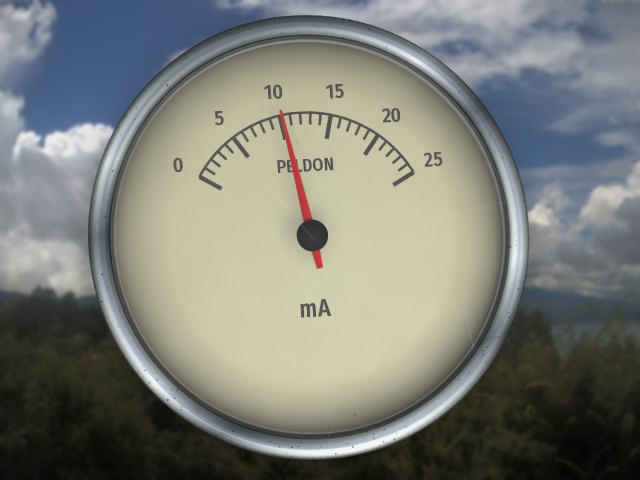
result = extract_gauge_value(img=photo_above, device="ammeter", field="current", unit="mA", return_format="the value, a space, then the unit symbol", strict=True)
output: 10 mA
